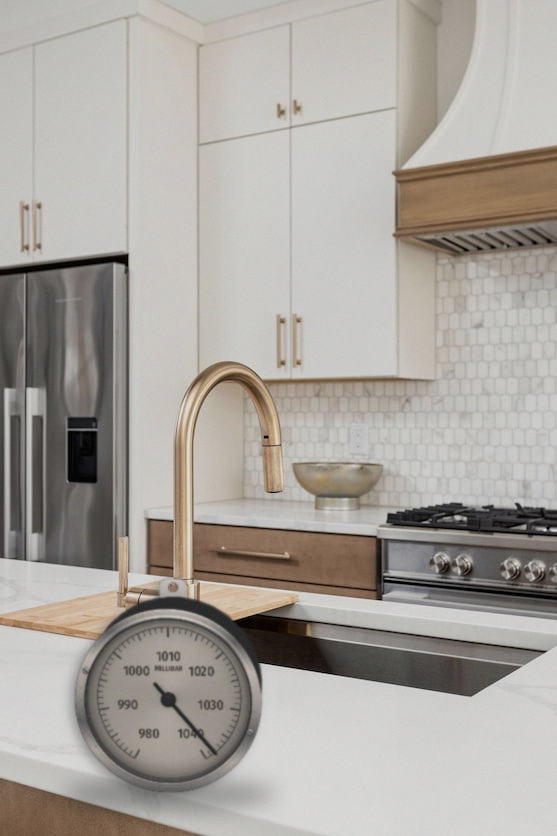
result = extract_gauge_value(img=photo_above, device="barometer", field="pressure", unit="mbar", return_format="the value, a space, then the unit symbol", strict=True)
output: 1038 mbar
